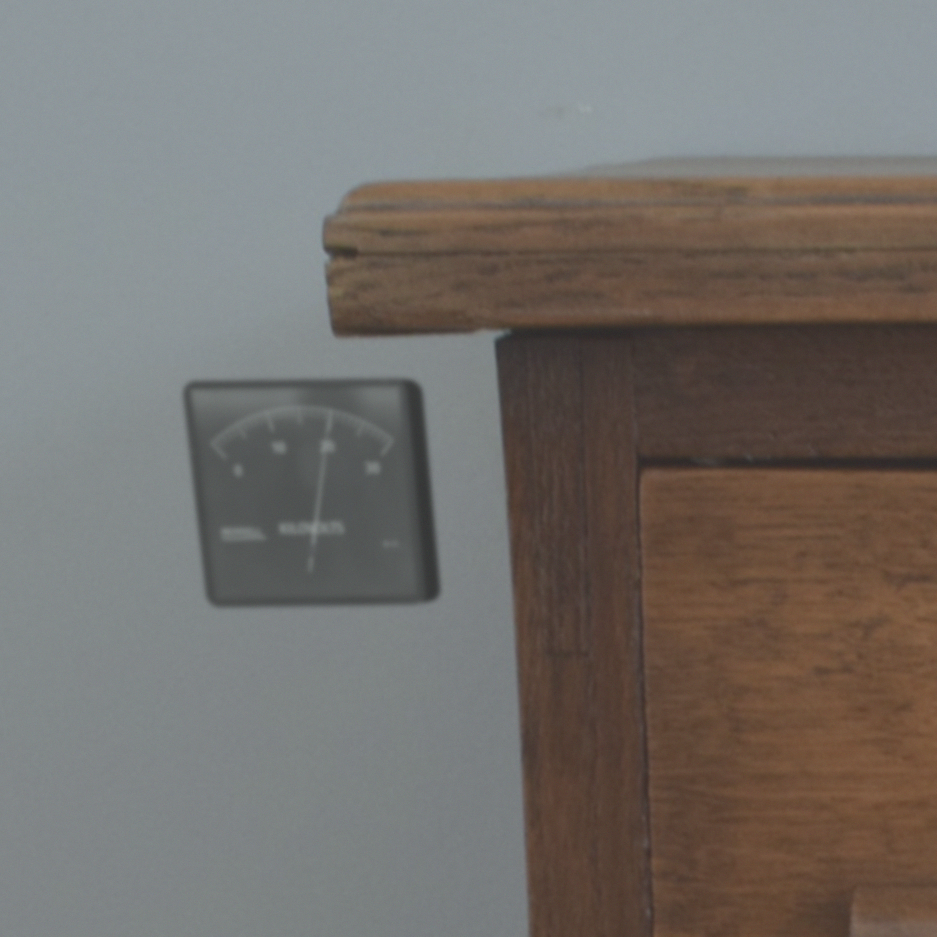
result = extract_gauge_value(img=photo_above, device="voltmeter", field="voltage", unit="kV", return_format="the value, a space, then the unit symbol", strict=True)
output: 20 kV
